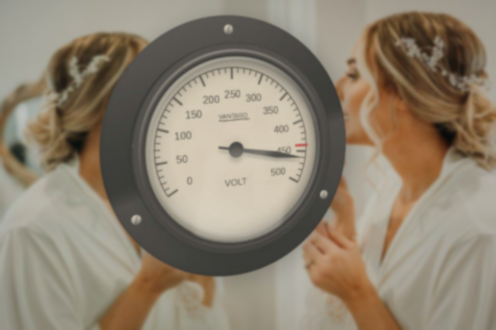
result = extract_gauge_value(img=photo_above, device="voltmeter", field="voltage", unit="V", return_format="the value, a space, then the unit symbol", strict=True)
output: 460 V
